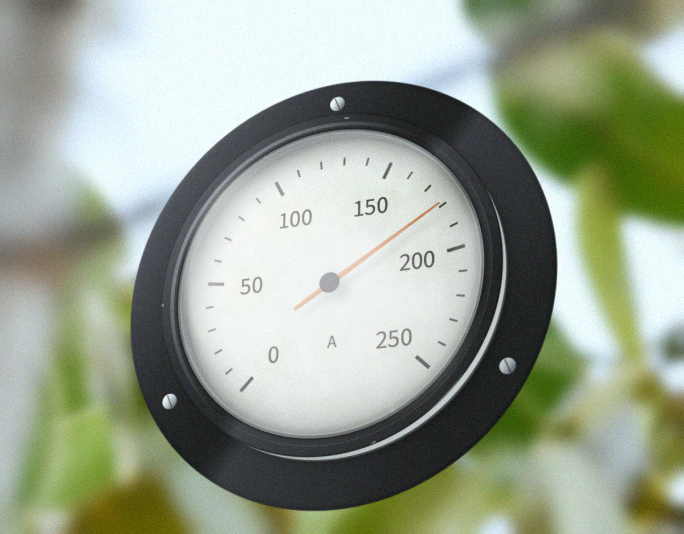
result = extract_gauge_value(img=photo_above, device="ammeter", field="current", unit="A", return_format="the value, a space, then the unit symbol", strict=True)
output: 180 A
